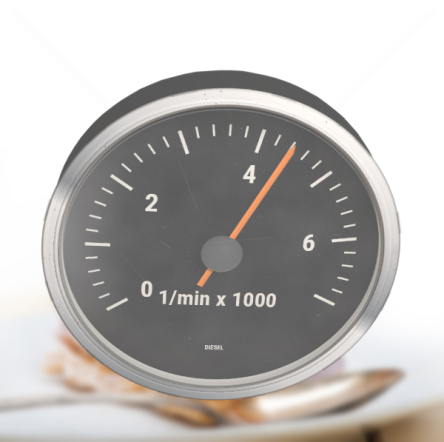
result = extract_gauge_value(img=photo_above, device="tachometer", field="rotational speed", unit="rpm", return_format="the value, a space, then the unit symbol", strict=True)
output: 4400 rpm
